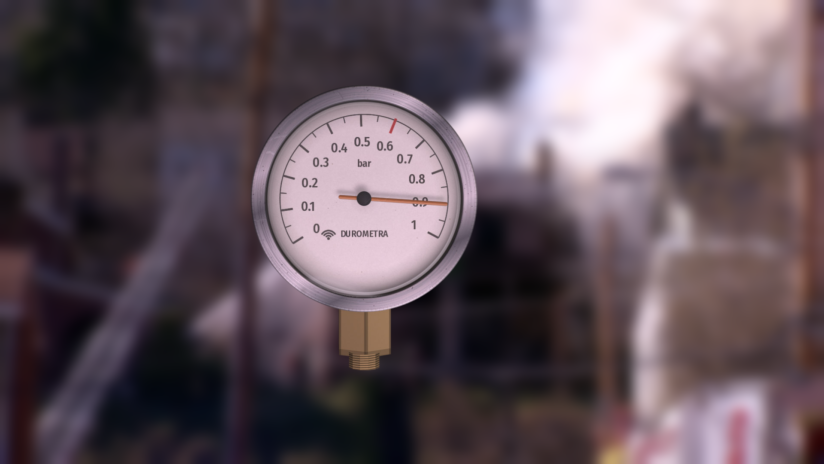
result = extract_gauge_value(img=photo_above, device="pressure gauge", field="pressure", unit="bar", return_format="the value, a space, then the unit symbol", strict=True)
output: 0.9 bar
